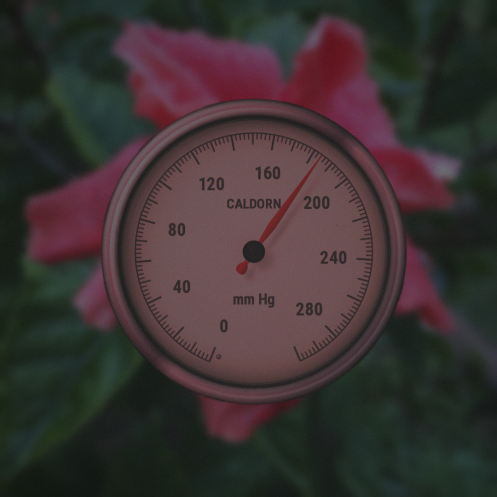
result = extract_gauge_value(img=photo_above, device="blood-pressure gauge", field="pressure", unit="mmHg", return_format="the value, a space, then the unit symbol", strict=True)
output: 184 mmHg
